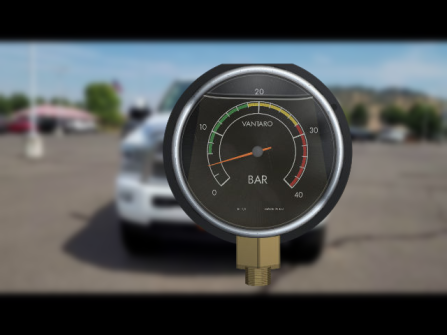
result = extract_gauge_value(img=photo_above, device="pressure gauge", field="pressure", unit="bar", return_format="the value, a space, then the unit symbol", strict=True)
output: 4 bar
